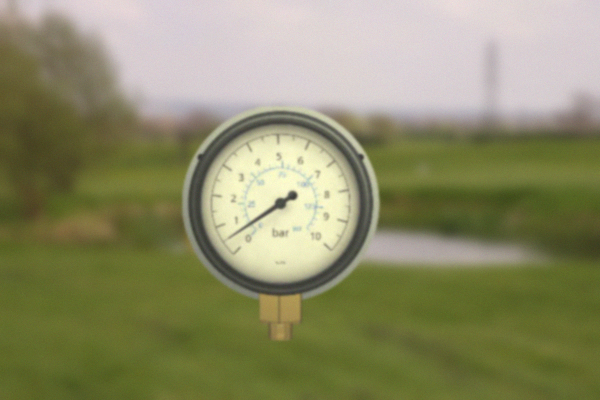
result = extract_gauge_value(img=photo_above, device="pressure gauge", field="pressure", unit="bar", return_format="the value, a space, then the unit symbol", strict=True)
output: 0.5 bar
